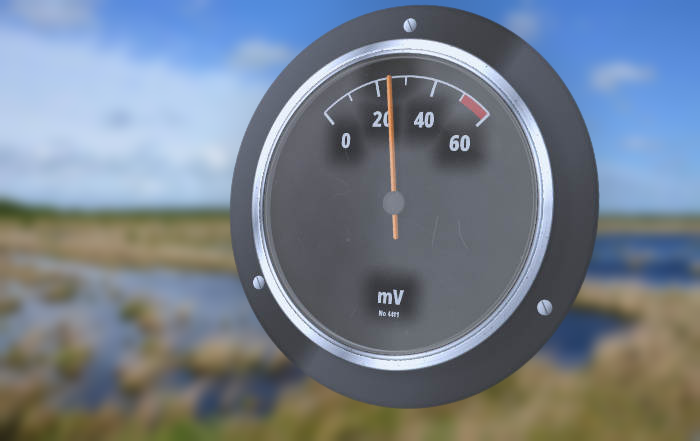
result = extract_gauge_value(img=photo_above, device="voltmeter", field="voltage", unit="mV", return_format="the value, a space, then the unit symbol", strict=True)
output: 25 mV
